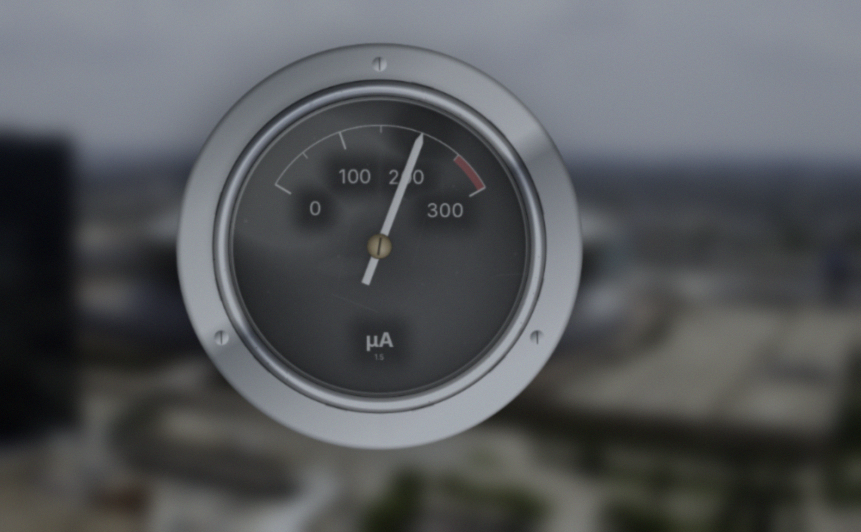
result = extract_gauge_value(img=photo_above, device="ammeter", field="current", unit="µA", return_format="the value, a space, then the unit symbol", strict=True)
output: 200 µA
